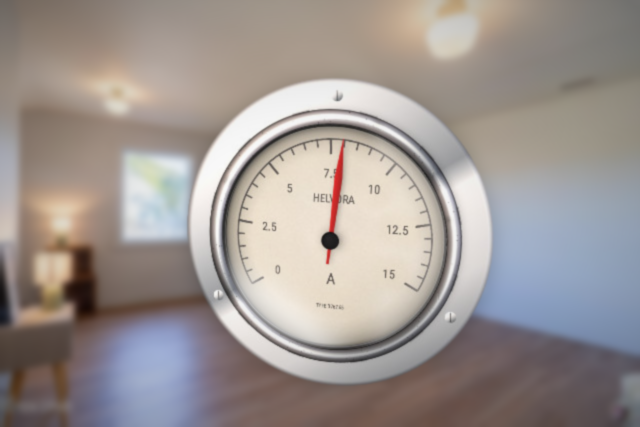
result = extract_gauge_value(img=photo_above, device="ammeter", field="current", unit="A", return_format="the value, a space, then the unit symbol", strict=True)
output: 8 A
